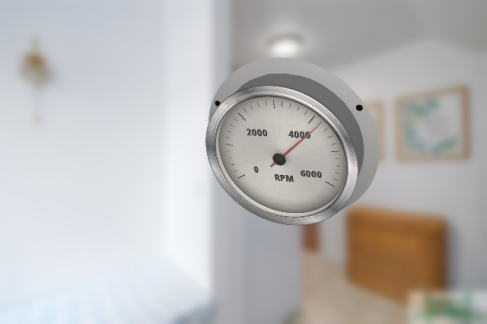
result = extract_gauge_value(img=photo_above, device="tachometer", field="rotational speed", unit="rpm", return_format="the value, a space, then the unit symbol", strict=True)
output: 4200 rpm
